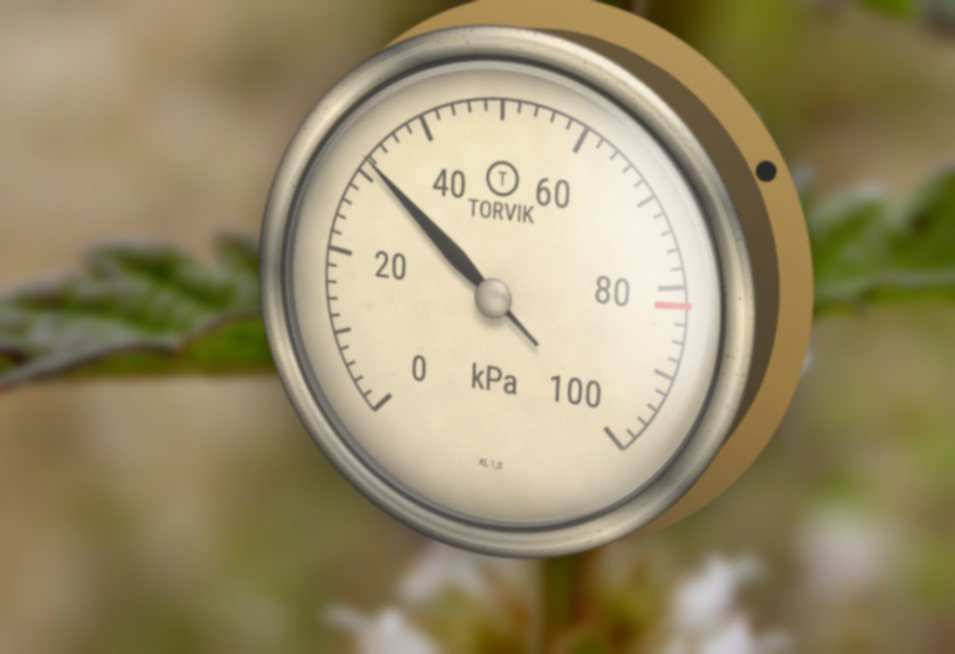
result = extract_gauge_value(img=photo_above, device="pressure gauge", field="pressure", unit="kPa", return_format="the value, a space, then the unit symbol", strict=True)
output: 32 kPa
